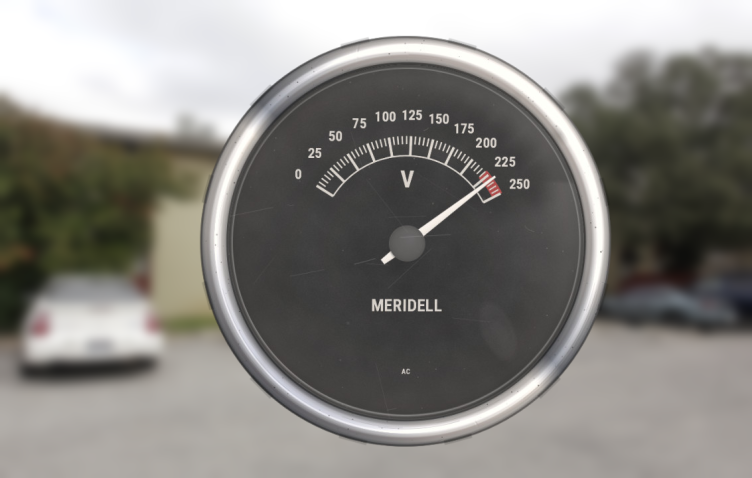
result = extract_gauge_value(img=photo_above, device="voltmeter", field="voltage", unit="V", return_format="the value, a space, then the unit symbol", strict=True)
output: 230 V
